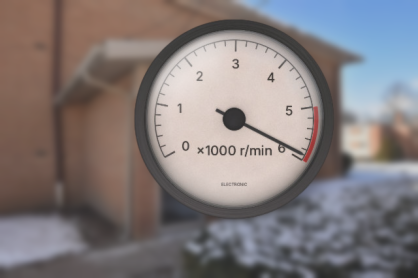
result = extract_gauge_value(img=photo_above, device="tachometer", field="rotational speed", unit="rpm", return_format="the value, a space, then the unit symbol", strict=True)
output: 5900 rpm
